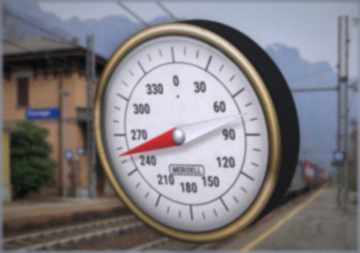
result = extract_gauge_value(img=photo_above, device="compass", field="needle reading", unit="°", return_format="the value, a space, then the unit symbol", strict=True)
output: 255 °
